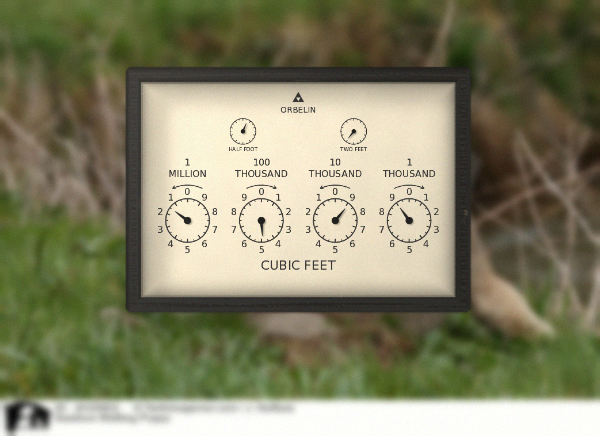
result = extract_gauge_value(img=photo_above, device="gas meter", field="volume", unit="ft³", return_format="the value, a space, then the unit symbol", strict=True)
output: 148900 ft³
